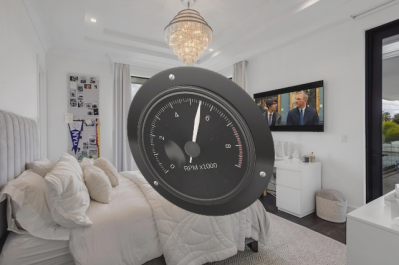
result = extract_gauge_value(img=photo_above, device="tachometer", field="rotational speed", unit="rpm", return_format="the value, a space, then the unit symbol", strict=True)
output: 5500 rpm
